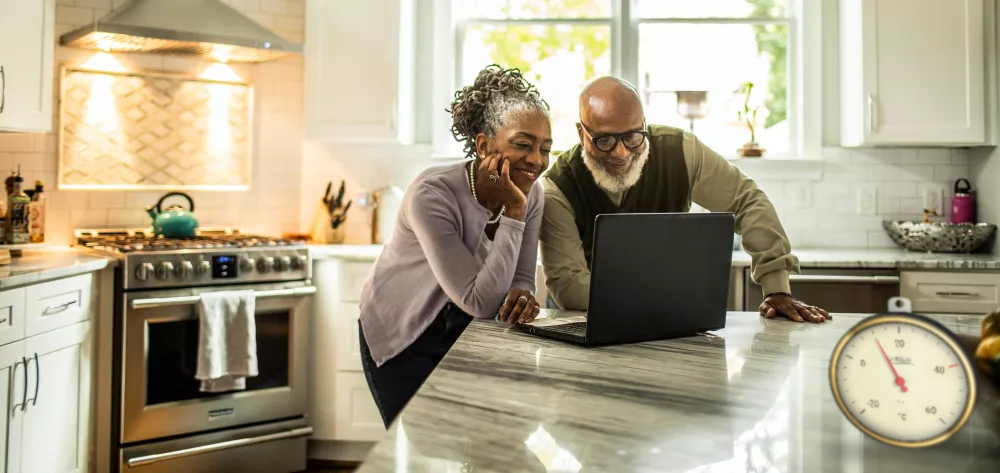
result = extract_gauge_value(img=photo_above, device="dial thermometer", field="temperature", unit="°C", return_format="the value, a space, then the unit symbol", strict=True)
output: 12 °C
